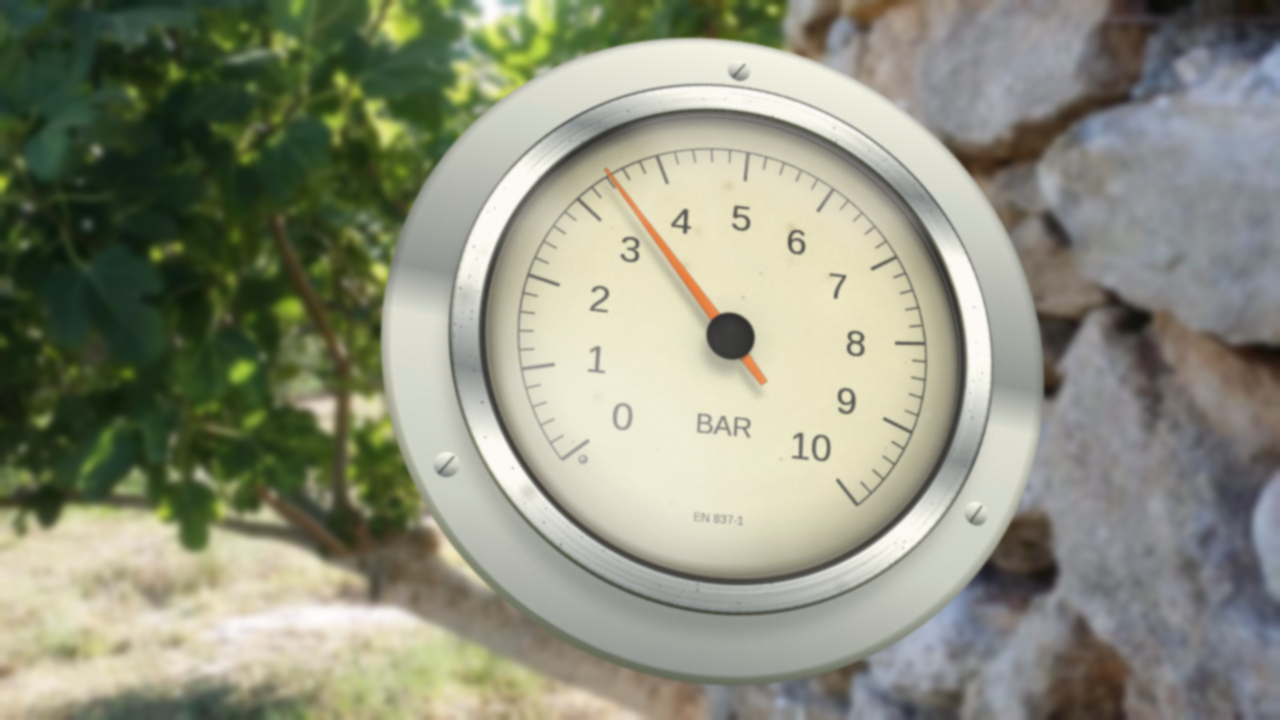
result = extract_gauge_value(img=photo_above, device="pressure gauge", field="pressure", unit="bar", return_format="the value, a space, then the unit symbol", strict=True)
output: 3.4 bar
